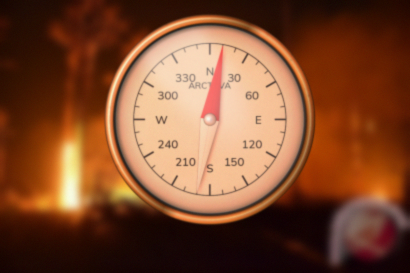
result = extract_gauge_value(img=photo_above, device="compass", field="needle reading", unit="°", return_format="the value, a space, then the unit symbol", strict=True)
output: 10 °
